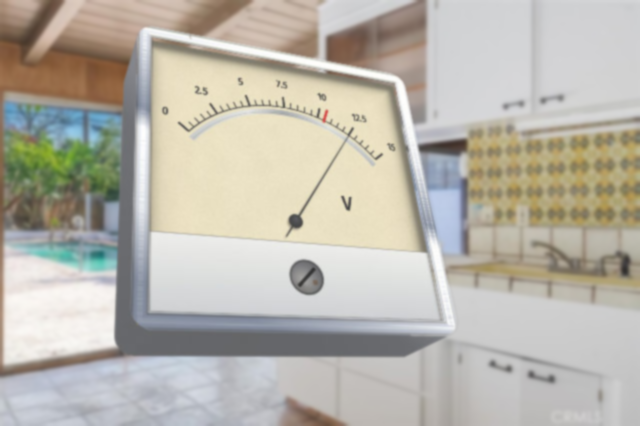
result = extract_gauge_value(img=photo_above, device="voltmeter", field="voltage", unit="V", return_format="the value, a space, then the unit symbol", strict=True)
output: 12.5 V
